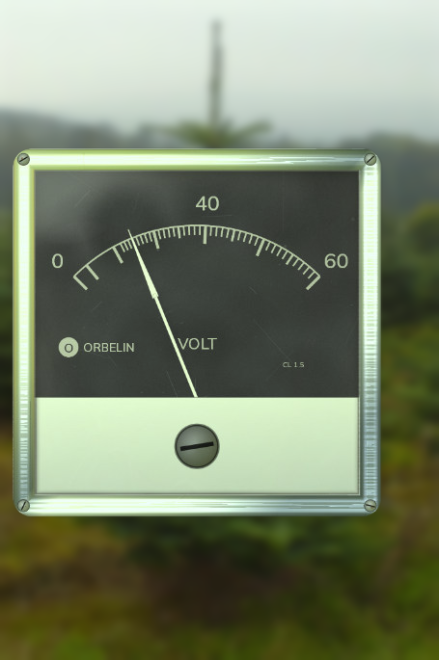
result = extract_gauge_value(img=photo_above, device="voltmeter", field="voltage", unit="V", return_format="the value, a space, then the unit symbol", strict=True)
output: 25 V
